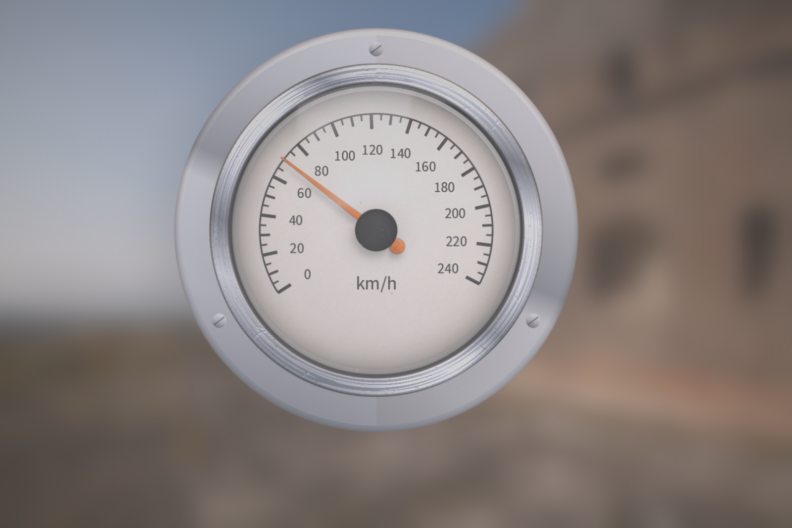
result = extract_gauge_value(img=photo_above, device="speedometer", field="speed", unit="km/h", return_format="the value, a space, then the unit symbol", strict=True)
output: 70 km/h
